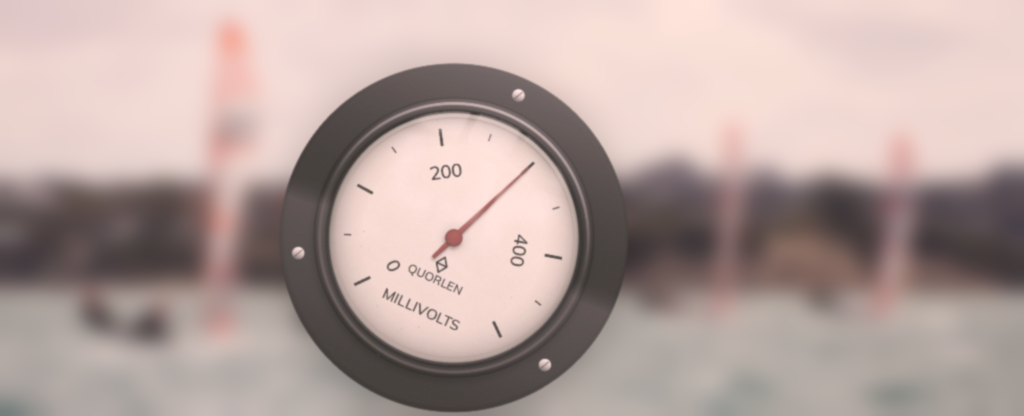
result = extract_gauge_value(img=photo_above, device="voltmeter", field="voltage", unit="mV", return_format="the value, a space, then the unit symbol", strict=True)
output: 300 mV
